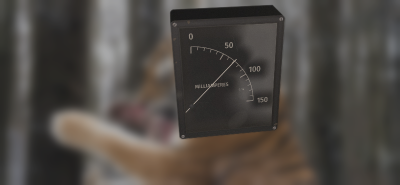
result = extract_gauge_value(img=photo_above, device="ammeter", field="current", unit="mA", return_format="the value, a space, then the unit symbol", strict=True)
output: 70 mA
